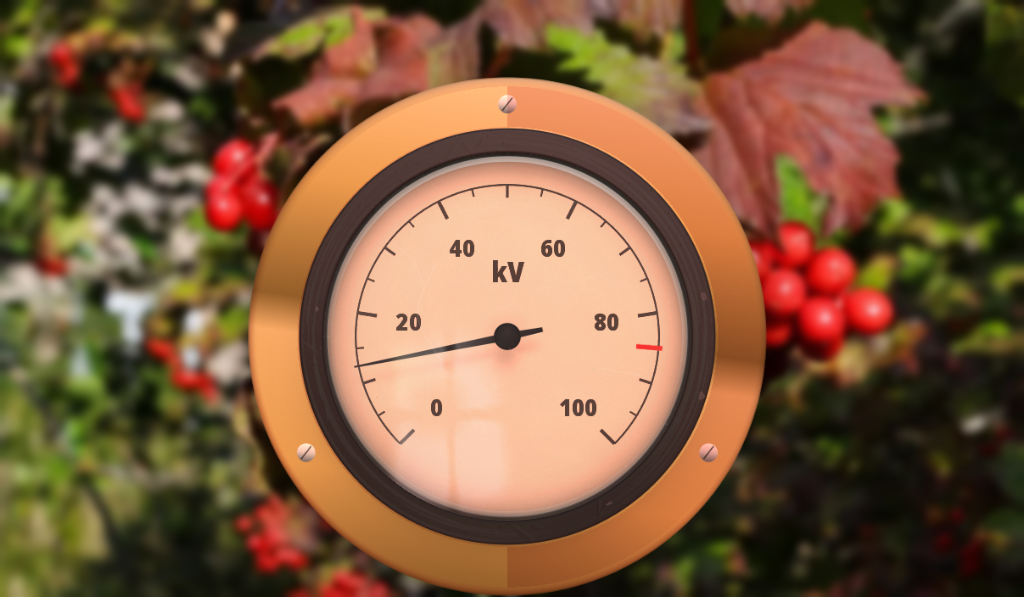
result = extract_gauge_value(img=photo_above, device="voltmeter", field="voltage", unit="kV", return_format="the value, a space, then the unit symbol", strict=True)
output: 12.5 kV
